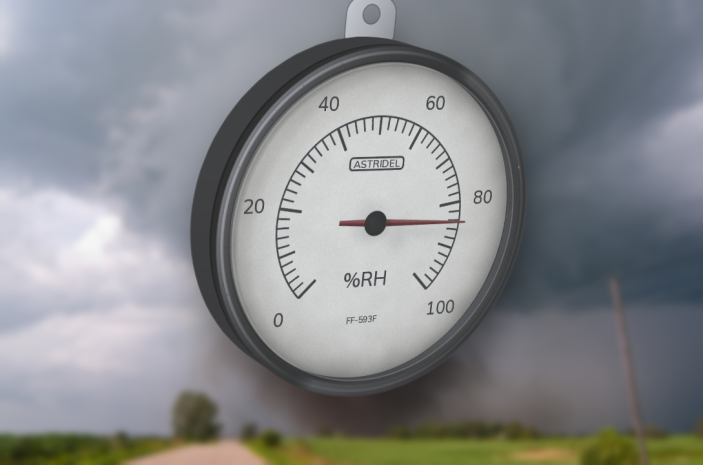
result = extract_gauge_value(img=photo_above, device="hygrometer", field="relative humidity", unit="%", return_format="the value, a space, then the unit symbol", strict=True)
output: 84 %
